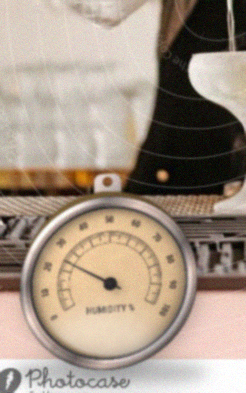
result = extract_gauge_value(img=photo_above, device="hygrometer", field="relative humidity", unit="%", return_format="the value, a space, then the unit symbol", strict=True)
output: 25 %
